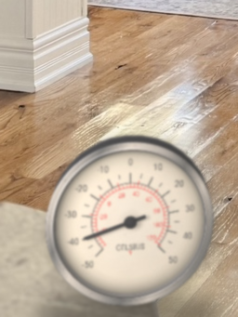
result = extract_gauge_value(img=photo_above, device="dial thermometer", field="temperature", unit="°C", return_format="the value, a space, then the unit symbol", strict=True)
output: -40 °C
